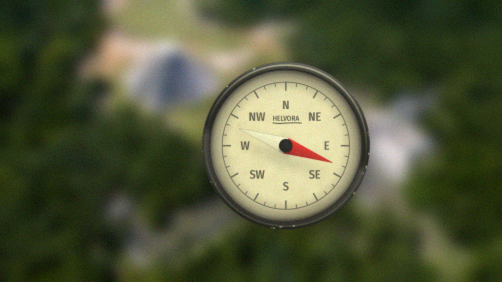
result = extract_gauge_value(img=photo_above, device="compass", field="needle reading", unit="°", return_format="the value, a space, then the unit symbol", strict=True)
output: 110 °
